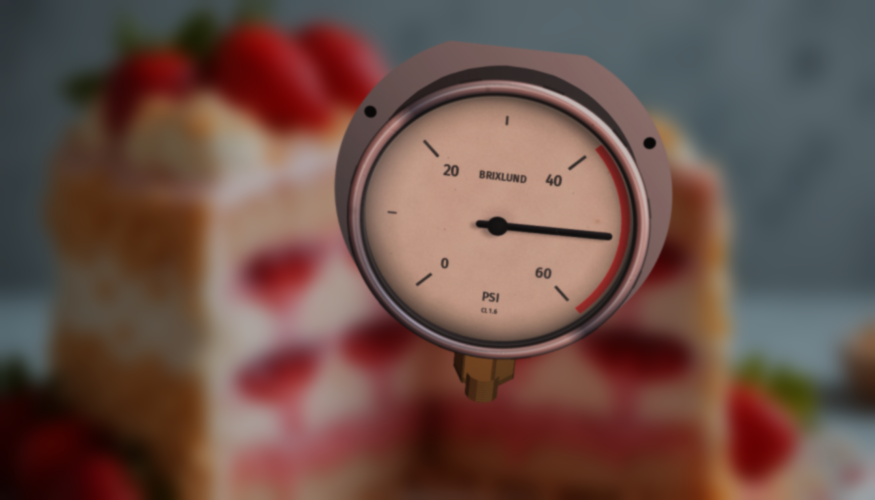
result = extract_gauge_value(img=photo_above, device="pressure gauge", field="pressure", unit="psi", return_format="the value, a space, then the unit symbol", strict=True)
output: 50 psi
